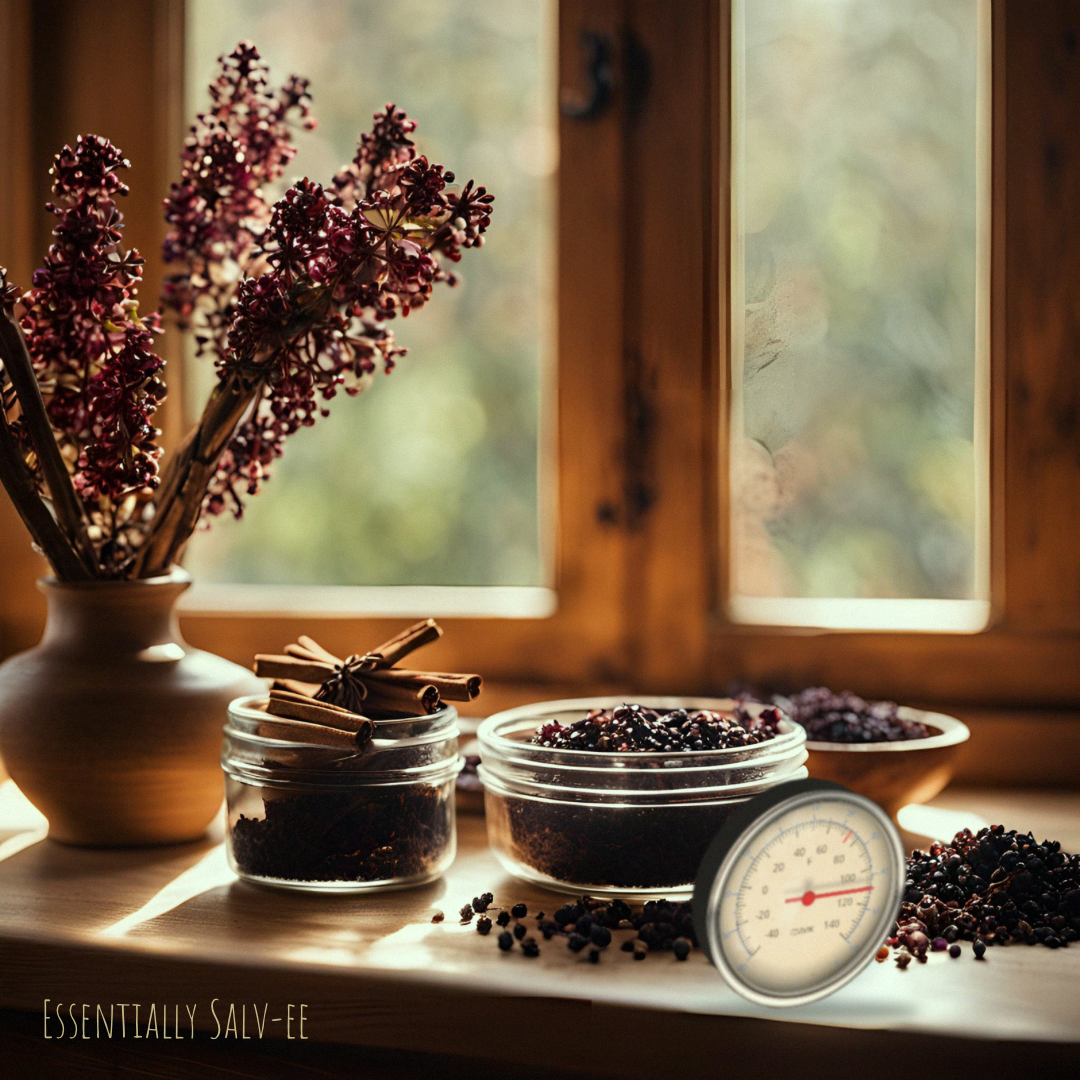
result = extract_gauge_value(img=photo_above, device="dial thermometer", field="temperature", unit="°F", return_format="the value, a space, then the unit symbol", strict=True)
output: 110 °F
